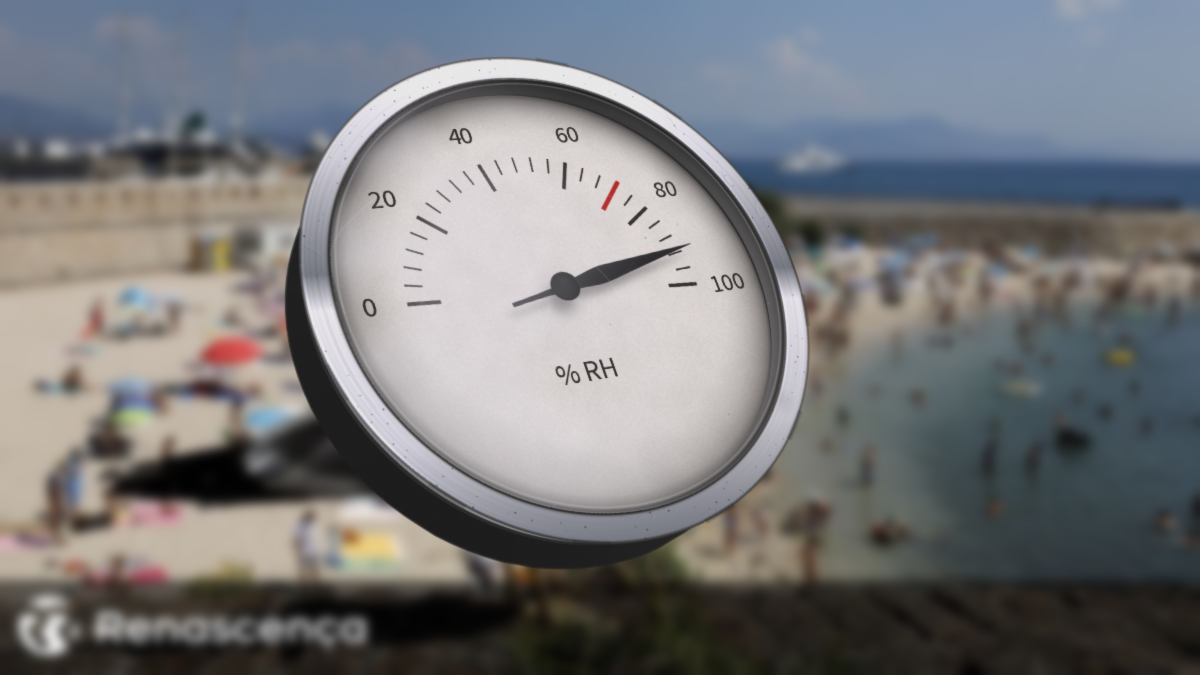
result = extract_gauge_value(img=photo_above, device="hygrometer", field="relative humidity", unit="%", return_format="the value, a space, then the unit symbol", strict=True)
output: 92 %
